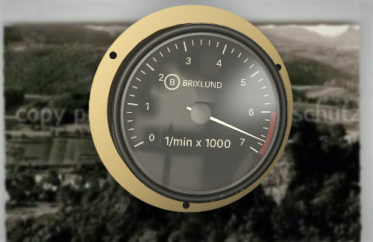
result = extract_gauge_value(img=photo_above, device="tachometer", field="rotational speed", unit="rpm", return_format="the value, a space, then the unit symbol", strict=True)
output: 6700 rpm
